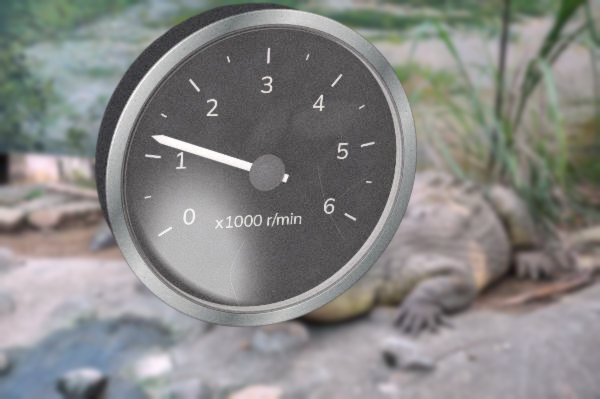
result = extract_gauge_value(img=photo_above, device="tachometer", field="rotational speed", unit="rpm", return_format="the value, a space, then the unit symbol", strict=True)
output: 1250 rpm
